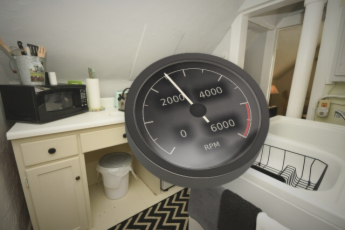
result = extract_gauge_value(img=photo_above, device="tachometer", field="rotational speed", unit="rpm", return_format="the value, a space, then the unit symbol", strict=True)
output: 2500 rpm
